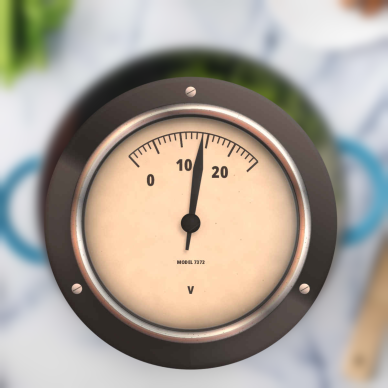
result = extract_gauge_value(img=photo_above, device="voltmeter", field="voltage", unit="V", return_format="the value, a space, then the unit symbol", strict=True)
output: 14 V
